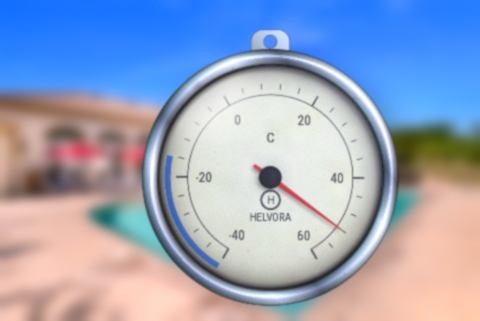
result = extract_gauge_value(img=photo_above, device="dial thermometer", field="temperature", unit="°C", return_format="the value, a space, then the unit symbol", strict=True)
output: 52 °C
